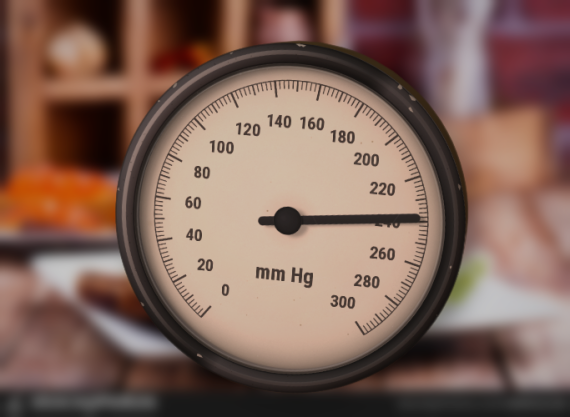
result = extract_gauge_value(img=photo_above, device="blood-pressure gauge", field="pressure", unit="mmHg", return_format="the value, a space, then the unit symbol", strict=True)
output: 238 mmHg
